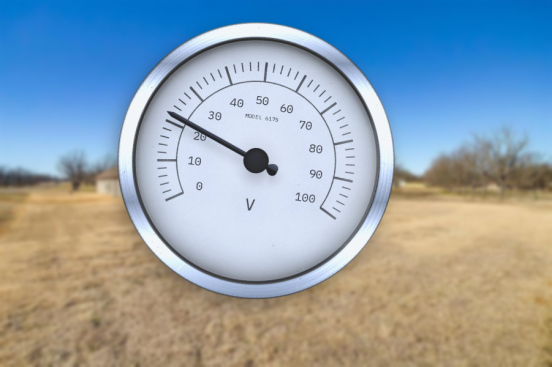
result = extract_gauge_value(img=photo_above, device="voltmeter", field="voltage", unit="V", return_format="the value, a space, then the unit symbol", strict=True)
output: 22 V
